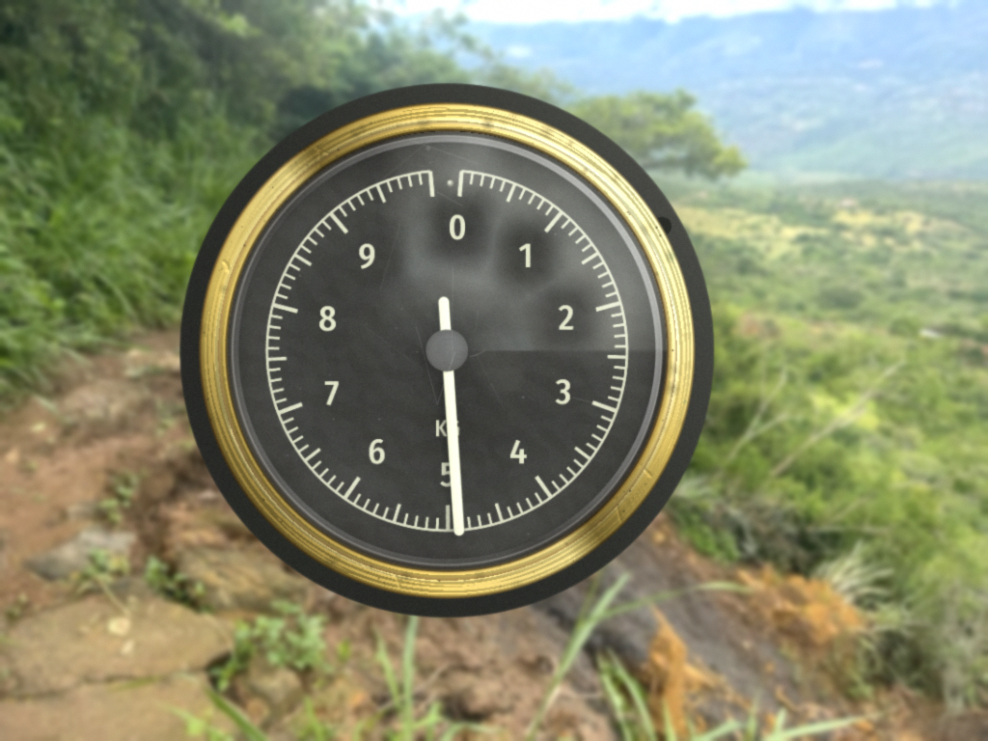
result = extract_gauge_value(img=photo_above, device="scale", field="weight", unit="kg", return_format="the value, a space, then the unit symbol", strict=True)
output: 4.9 kg
